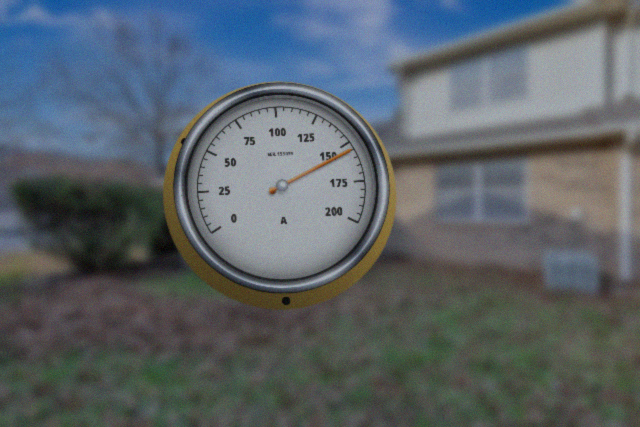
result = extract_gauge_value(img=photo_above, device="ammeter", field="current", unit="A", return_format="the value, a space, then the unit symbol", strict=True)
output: 155 A
